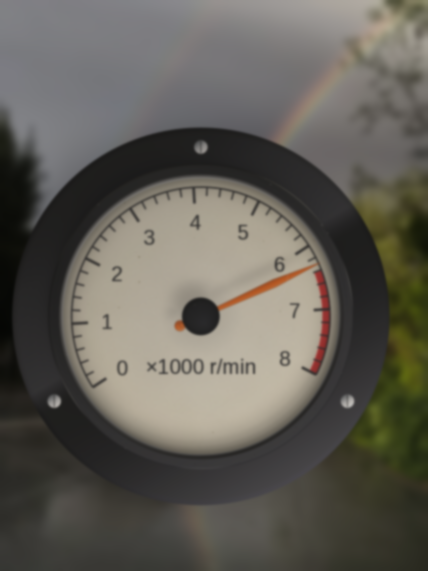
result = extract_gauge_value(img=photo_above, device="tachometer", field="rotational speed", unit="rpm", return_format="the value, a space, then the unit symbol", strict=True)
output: 6300 rpm
